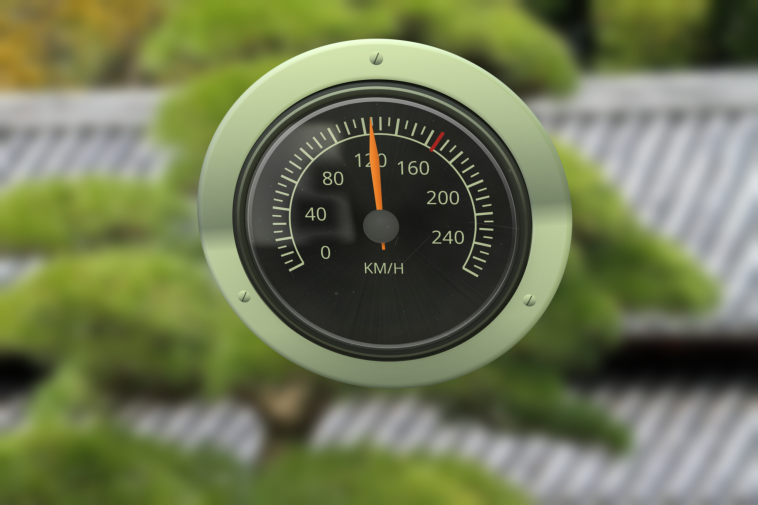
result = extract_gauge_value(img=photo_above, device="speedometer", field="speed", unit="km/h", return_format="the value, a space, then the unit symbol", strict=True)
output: 125 km/h
